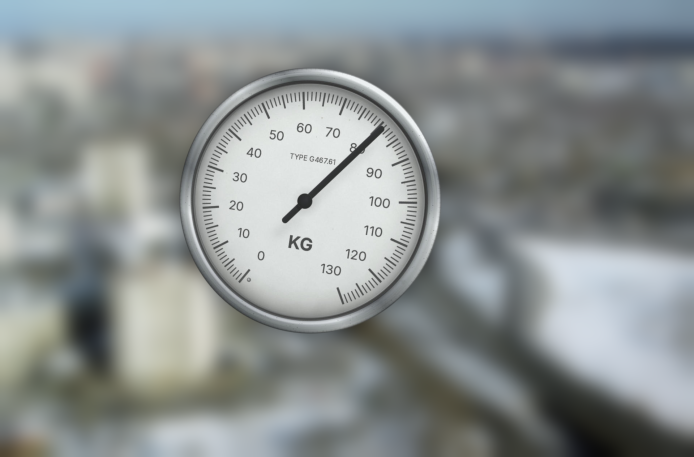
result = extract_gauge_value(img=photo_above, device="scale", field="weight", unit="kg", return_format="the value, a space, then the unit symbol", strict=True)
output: 81 kg
